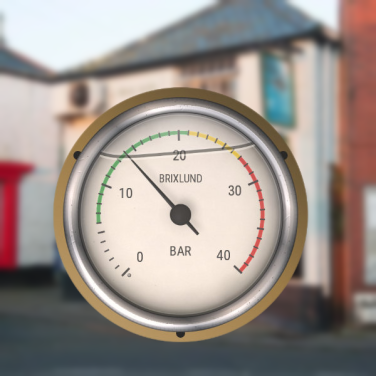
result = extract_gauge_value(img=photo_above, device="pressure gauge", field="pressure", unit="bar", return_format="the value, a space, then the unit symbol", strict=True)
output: 14 bar
